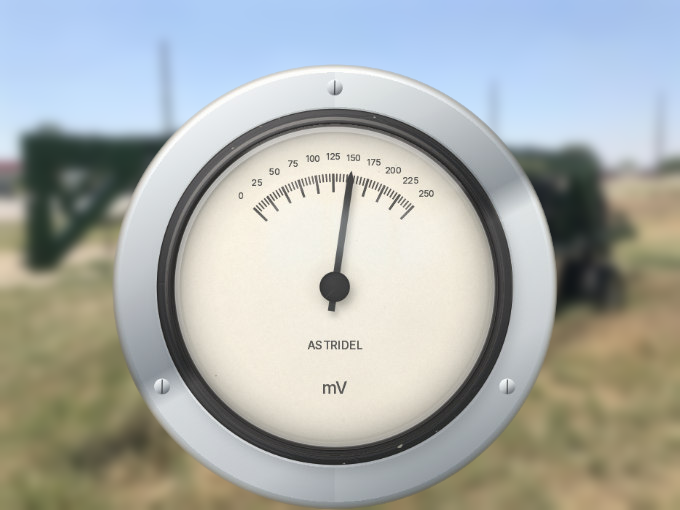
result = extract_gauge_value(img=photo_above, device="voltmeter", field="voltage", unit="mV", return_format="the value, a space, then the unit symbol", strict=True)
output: 150 mV
